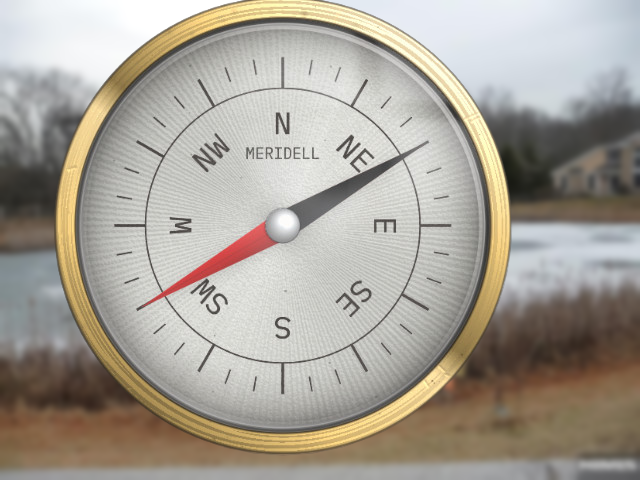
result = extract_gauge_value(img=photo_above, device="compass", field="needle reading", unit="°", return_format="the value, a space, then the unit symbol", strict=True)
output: 240 °
